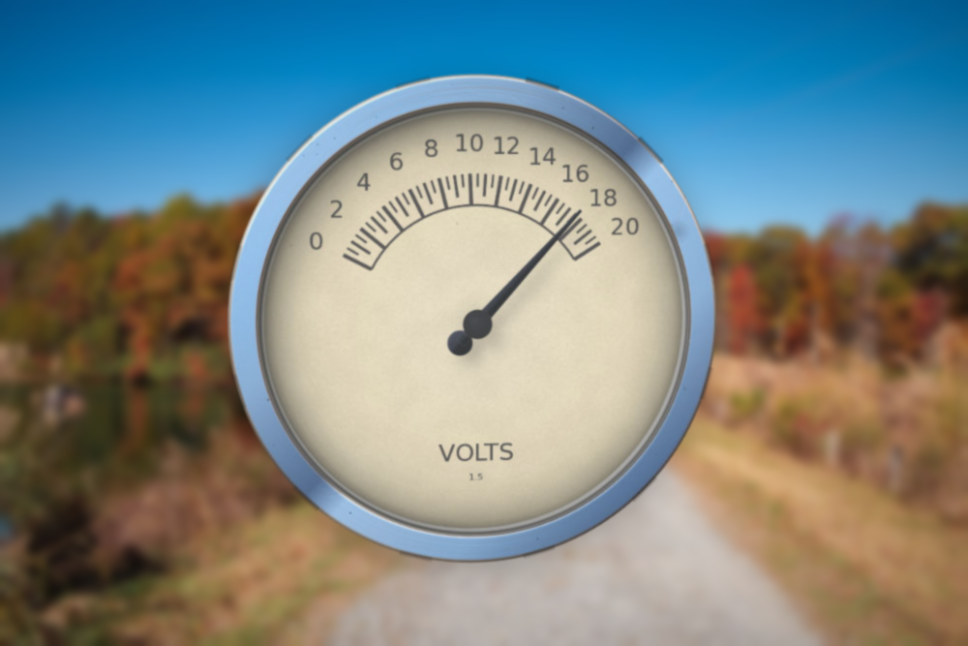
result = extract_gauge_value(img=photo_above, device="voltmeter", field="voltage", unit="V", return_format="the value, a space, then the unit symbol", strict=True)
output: 17.5 V
